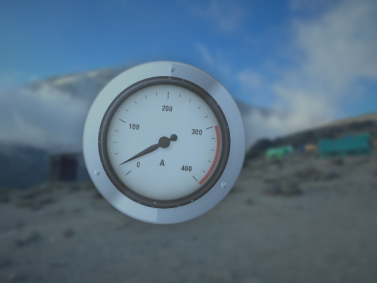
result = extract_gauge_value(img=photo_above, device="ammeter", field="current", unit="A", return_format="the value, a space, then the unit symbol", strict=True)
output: 20 A
